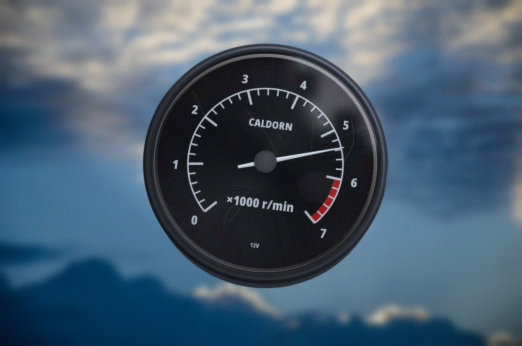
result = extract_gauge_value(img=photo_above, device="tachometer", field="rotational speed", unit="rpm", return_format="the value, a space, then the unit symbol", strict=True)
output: 5400 rpm
